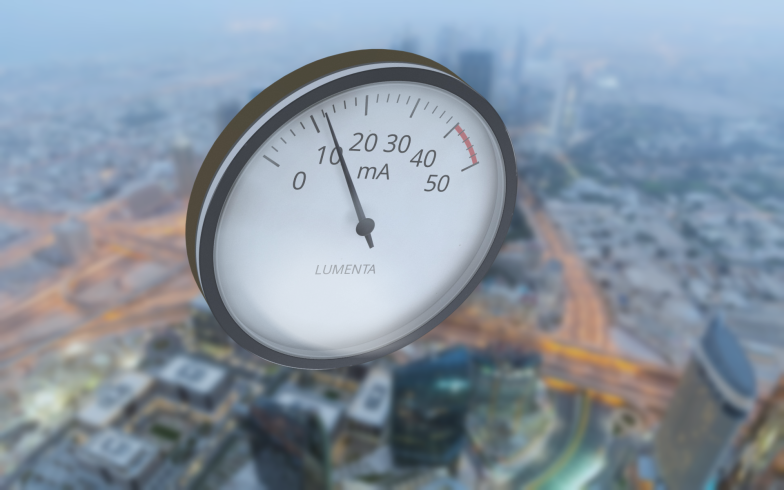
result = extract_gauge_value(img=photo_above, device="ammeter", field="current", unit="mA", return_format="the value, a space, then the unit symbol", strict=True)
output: 12 mA
